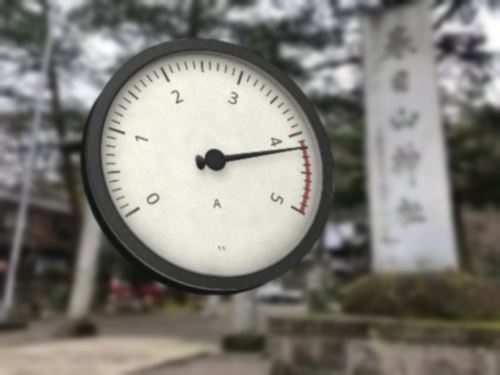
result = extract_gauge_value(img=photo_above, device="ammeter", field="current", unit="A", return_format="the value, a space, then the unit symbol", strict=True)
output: 4.2 A
